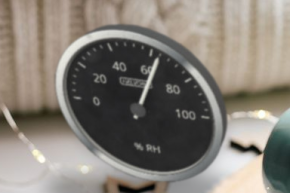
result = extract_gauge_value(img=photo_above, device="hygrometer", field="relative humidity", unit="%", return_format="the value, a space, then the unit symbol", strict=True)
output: 64 %
